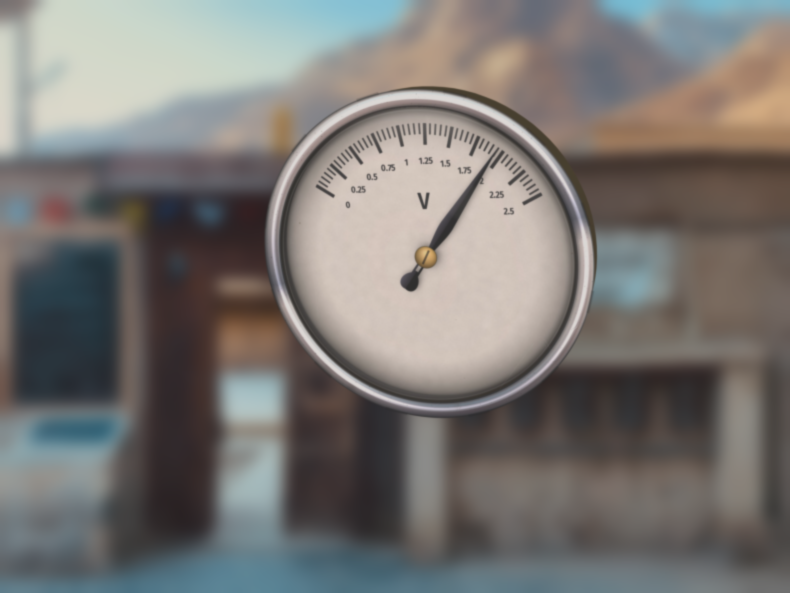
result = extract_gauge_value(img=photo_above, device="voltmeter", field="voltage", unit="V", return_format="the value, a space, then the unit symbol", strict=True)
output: 1.95 V
